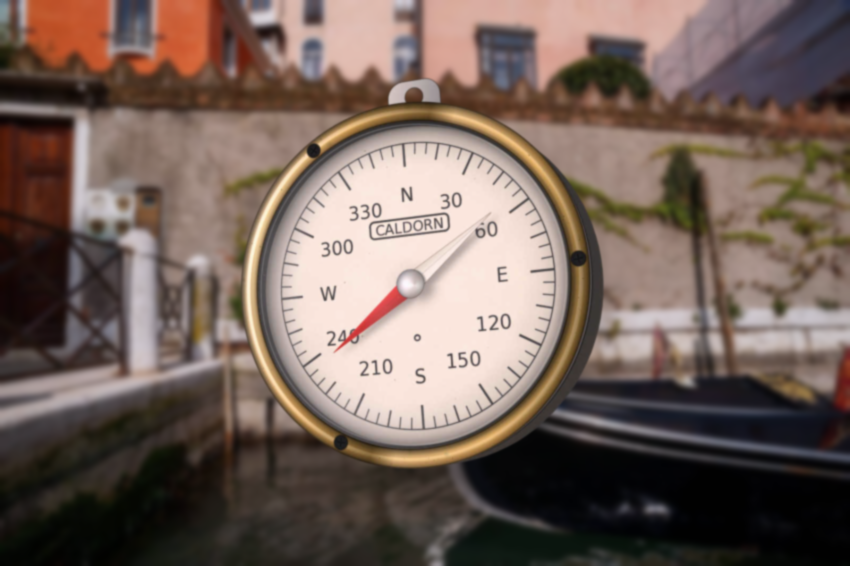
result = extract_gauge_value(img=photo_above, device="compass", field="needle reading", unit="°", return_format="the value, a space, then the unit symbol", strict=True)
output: 235 °
